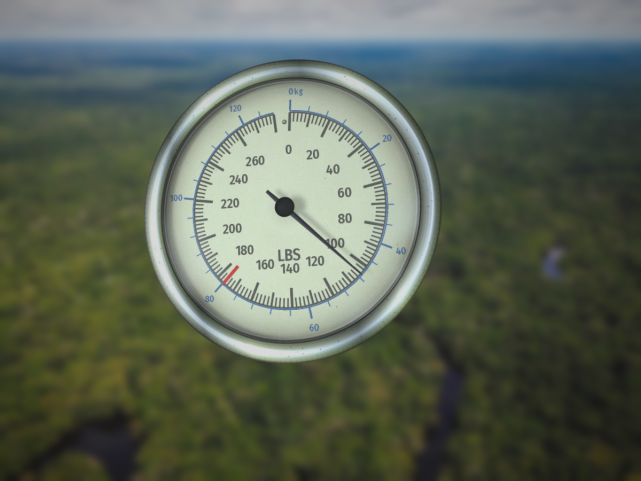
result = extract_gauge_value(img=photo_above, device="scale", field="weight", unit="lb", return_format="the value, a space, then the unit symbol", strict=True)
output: 104 lb
